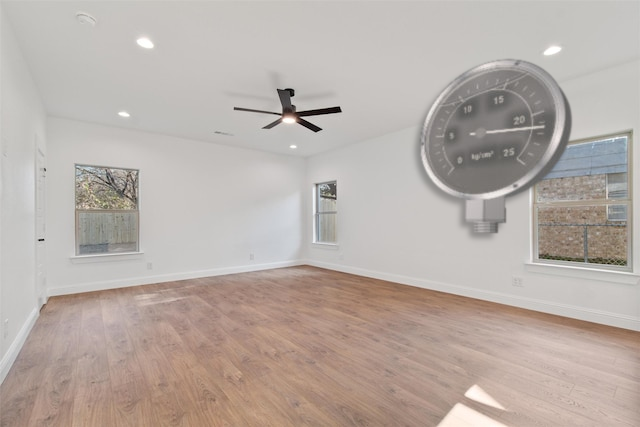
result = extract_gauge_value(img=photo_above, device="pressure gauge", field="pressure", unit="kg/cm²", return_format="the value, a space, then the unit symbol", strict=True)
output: 21.5 kg/cm²
